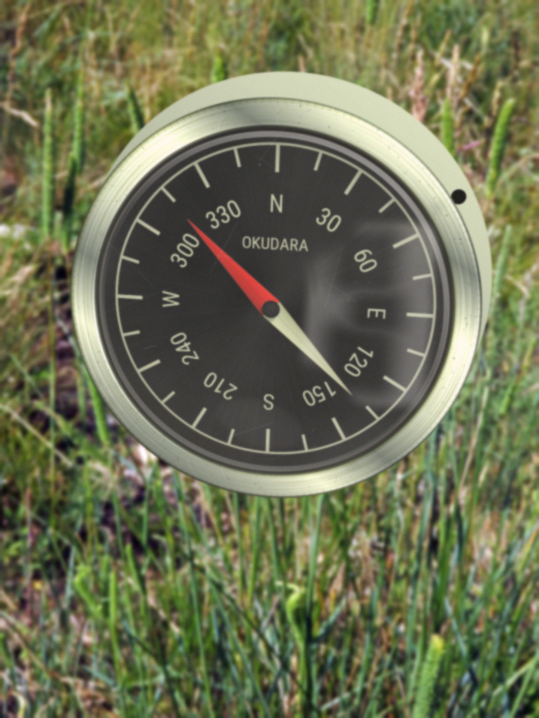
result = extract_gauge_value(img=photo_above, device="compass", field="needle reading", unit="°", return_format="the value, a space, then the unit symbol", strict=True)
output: 315 °
